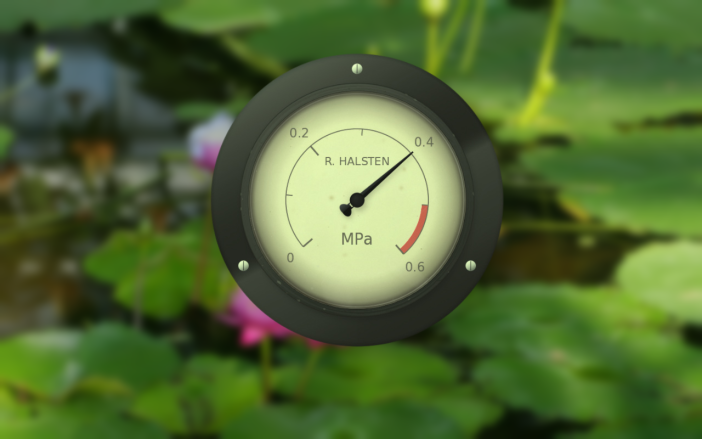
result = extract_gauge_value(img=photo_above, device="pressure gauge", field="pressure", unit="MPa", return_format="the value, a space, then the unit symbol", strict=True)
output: 0.4 MPa
